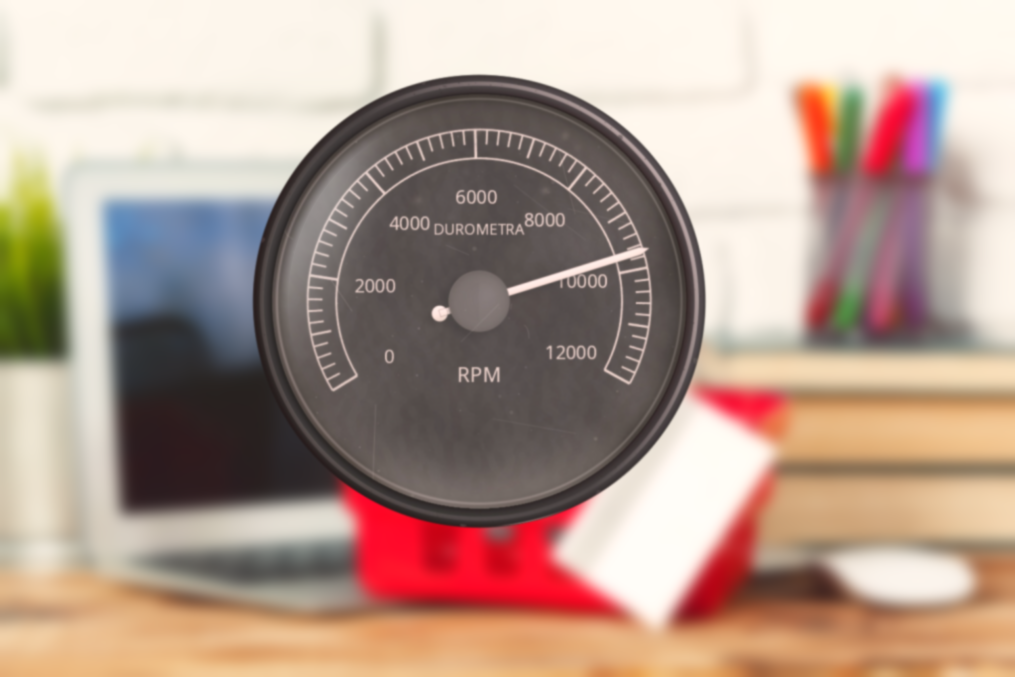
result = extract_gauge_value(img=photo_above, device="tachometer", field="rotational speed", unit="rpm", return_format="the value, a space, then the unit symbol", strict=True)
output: 9700 rpm
